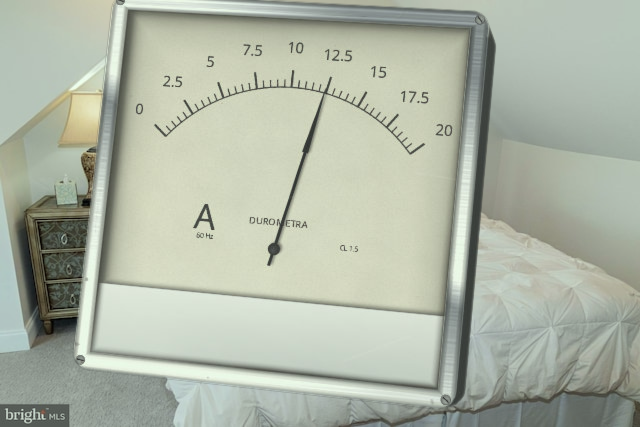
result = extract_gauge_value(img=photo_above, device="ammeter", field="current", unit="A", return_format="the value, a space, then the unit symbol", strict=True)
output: 12.5 A
